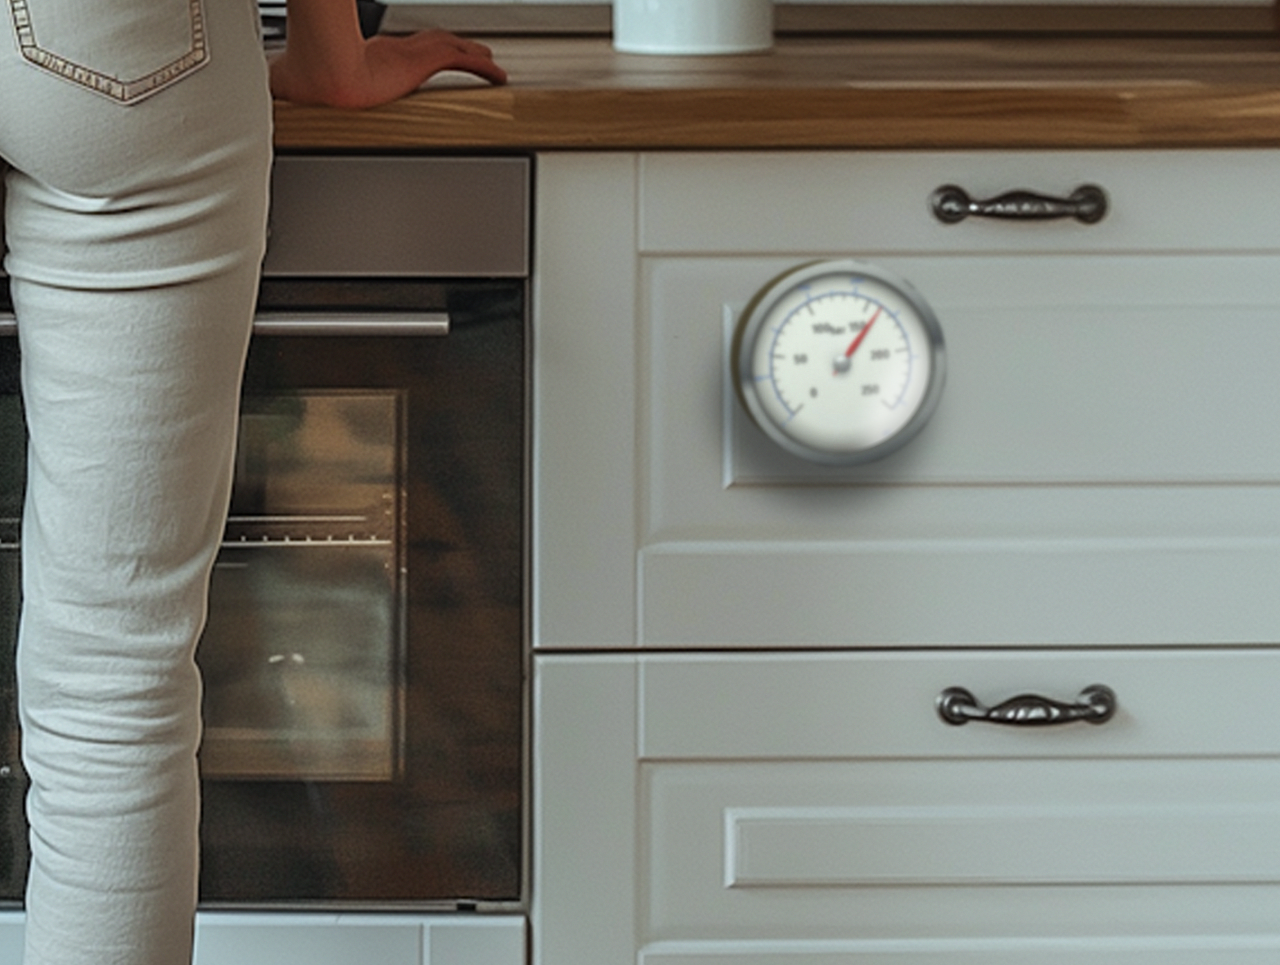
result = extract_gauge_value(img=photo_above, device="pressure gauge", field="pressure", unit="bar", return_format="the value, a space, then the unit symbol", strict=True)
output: 160 bar
